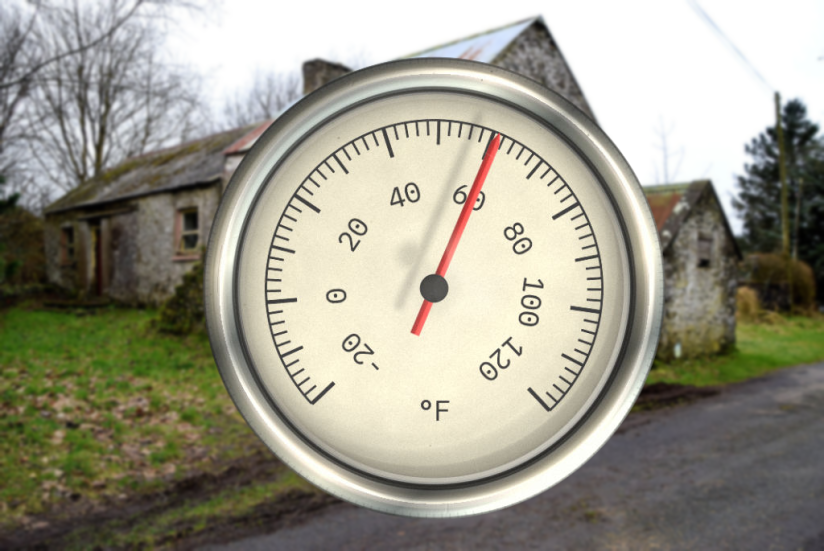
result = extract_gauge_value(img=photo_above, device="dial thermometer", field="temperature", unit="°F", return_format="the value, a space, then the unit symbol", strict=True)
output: 61 °F
